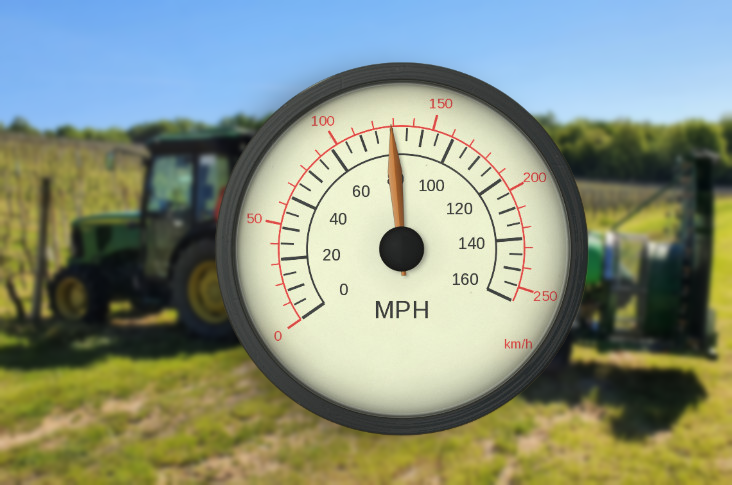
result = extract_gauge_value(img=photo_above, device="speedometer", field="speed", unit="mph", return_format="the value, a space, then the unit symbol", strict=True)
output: 80 mph
